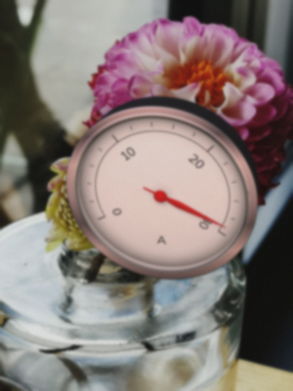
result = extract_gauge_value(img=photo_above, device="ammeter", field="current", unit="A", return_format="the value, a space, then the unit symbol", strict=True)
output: 29 A
